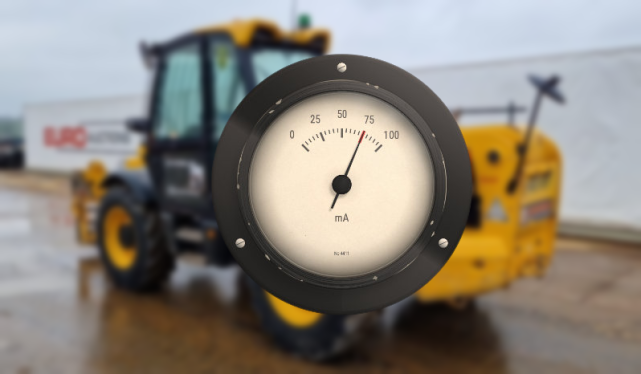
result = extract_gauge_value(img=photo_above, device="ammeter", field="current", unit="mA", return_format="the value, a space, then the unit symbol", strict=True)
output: 75 mA
